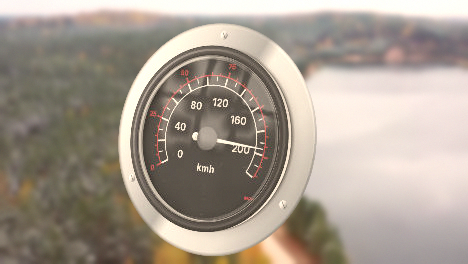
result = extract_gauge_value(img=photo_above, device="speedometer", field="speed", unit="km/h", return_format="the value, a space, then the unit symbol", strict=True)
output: 195 km/h
